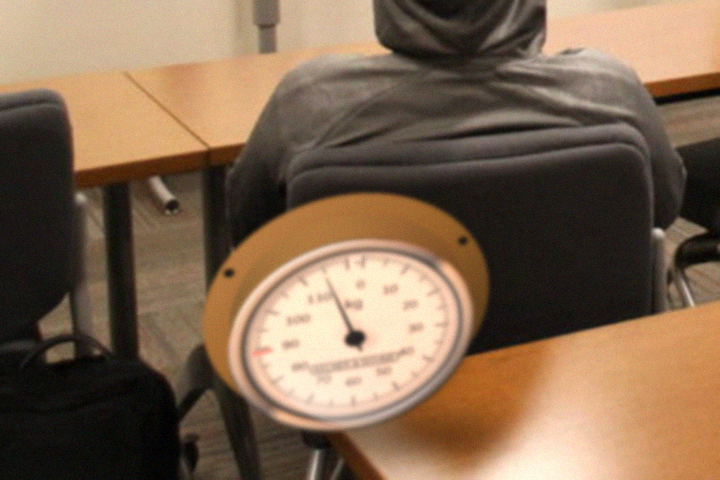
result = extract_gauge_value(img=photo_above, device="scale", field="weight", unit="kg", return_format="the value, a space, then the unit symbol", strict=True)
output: 115 kg
